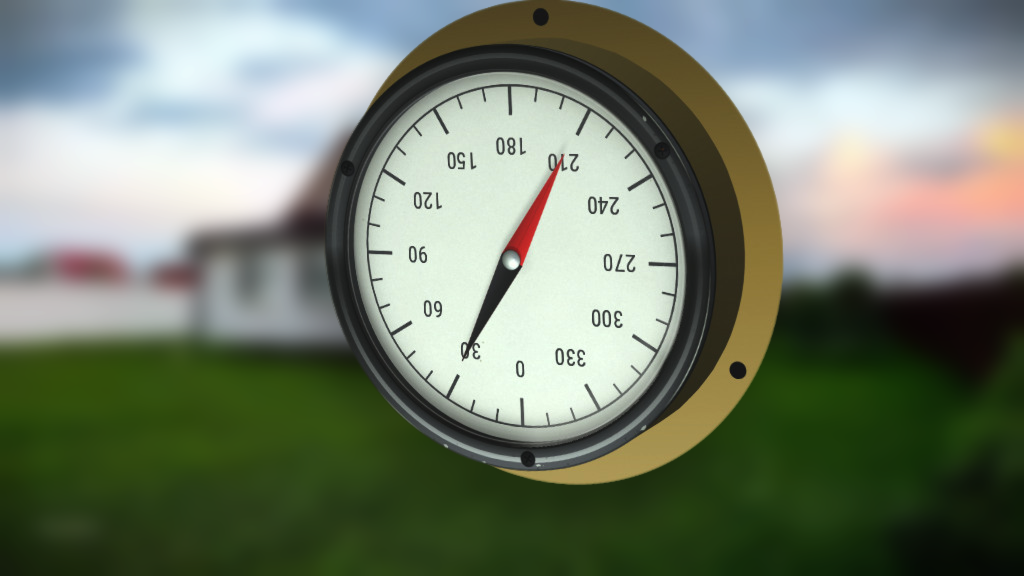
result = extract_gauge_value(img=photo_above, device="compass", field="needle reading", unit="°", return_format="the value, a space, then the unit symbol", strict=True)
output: 210 °
